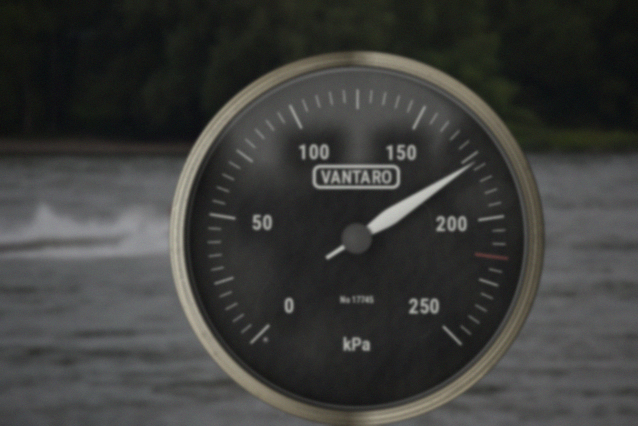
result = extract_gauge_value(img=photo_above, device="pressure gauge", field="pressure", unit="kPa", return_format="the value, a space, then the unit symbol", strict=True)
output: 177.5 kPa
